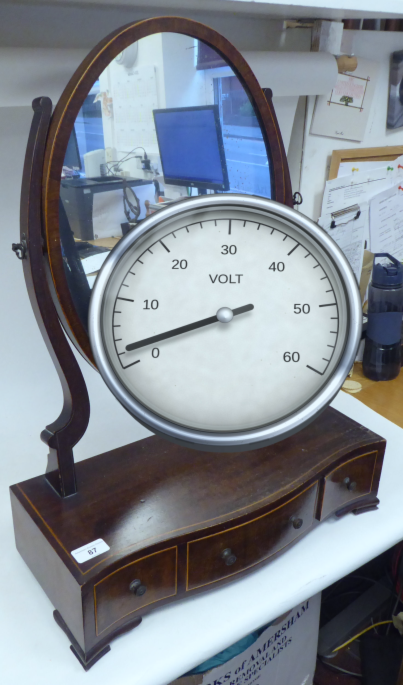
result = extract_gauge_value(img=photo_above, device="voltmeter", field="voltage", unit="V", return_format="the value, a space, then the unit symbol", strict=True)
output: 2 V
